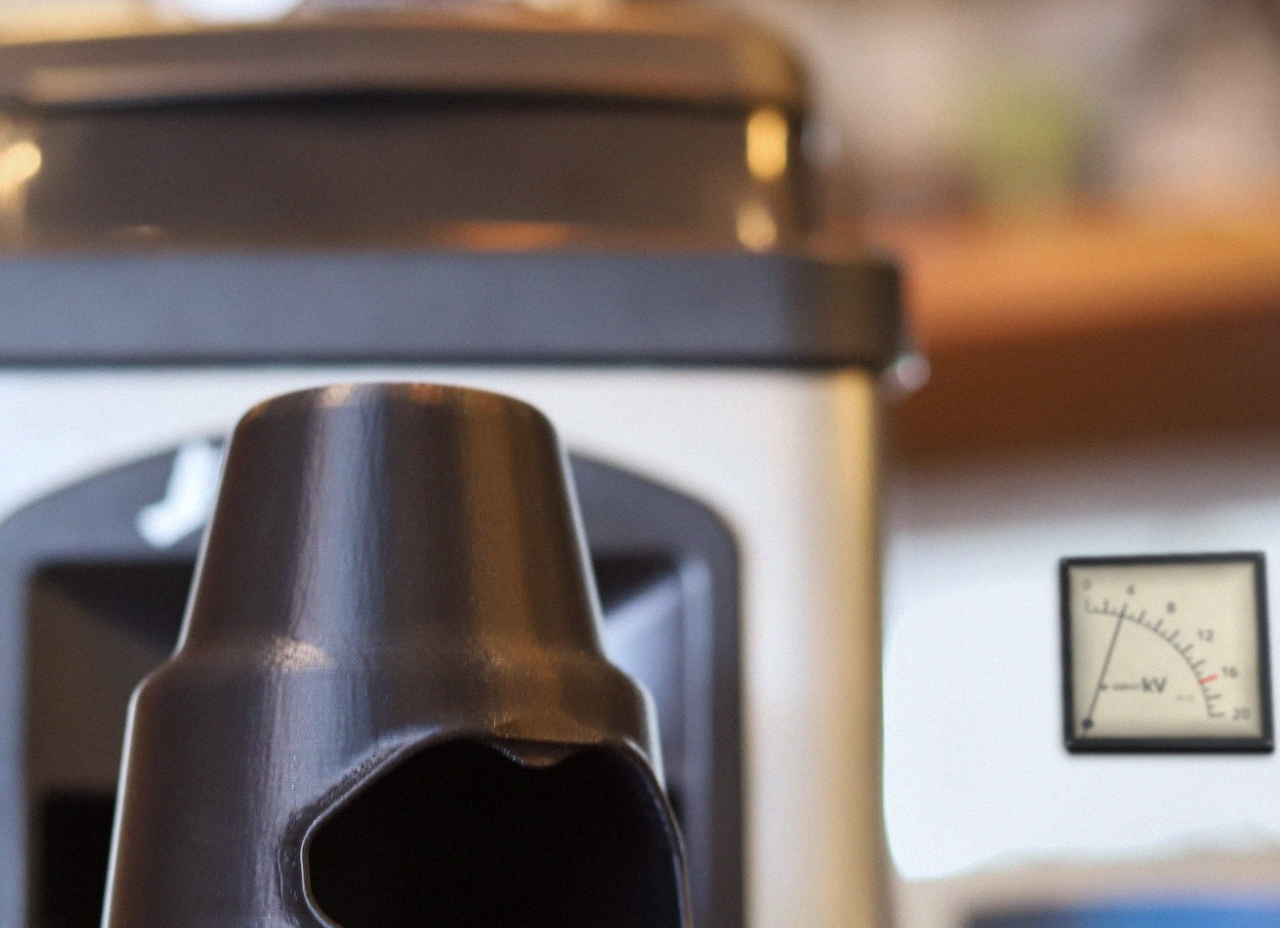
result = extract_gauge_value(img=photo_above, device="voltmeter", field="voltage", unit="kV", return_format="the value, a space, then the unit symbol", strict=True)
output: 4 kV
